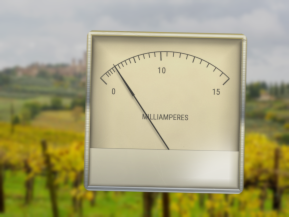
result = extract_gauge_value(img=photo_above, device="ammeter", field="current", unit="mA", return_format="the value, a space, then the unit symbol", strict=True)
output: 5 mA
